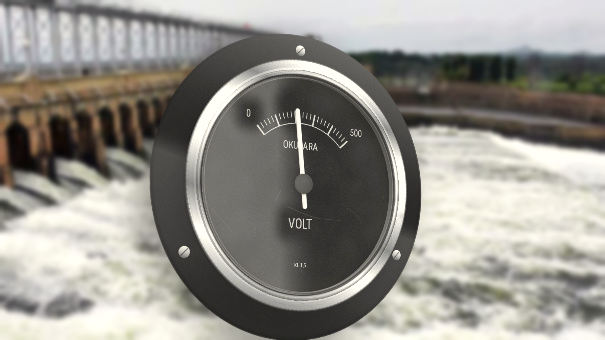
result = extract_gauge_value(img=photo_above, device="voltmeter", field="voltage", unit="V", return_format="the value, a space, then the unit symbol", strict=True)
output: 200 V
